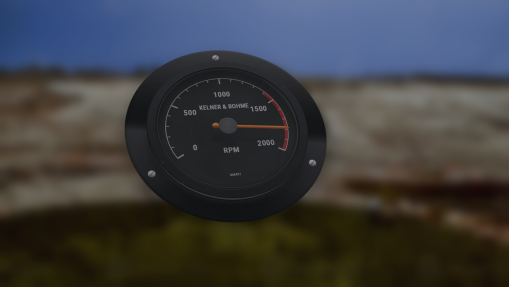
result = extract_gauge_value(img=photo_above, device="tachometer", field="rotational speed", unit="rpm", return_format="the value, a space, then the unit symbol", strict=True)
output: 1800 rpm
